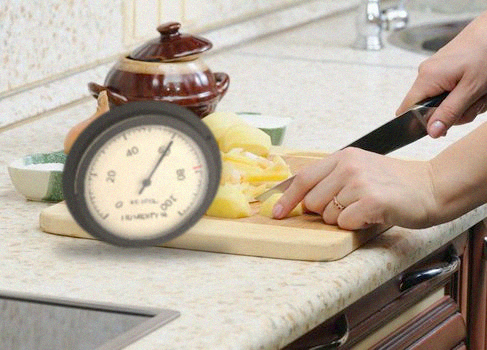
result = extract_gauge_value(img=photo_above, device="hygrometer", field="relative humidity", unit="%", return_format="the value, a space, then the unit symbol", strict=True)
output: 60 %
